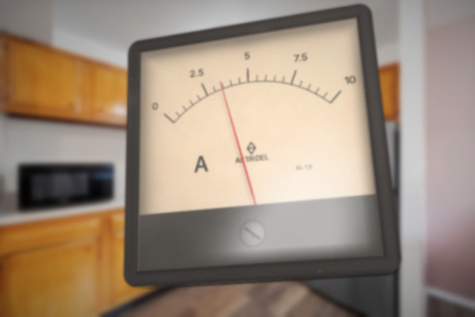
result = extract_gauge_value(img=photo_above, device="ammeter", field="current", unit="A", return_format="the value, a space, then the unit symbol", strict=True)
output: 3.5 A
